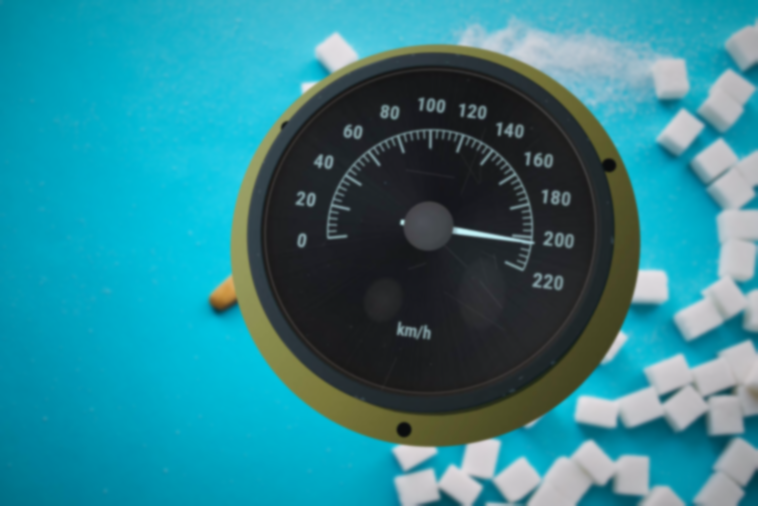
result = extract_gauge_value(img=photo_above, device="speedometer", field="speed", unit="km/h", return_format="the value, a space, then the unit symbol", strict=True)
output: 204 km/h
